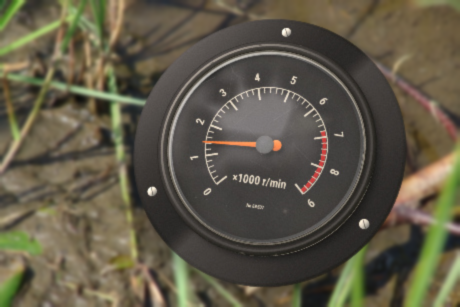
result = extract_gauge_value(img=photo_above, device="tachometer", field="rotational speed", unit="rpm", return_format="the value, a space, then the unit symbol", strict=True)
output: 1400 rpm
